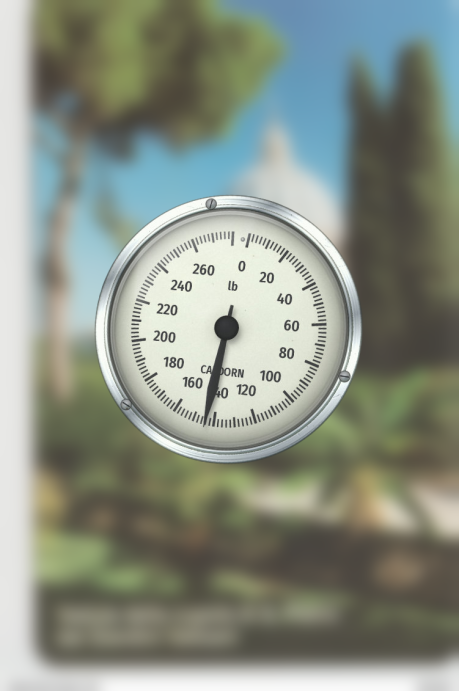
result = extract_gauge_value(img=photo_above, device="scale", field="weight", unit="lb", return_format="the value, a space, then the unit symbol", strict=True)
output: 144 lb
